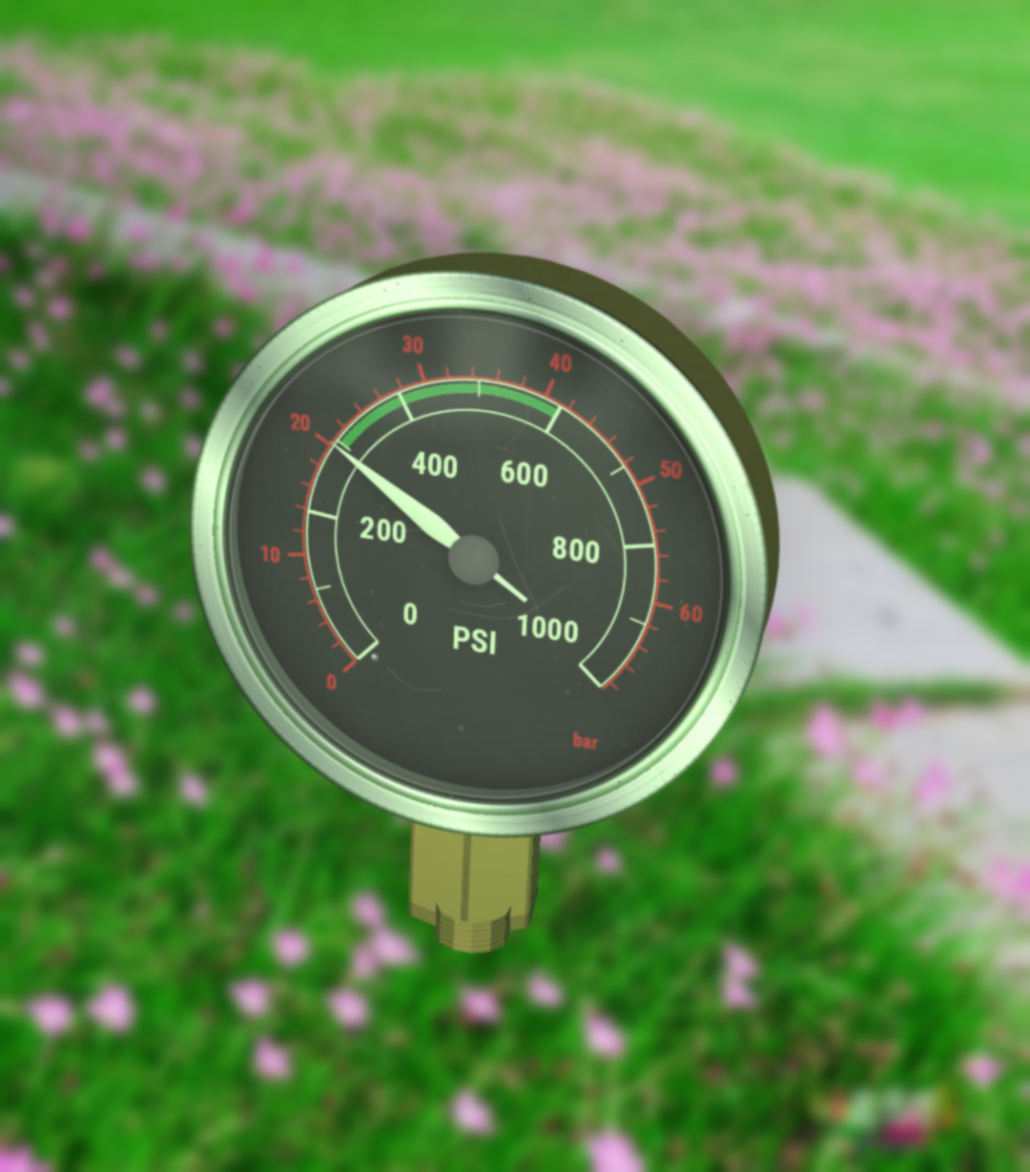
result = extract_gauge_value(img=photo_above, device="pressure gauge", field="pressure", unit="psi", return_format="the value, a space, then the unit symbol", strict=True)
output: 300 psi
